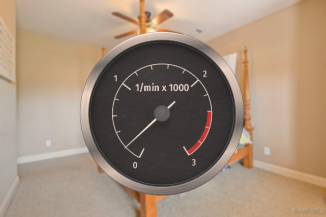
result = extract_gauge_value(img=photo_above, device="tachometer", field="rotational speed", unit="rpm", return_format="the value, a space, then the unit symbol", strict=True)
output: 200 rpm
